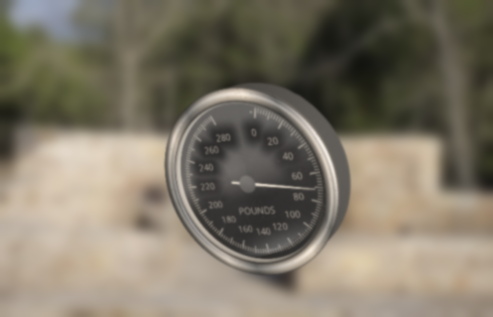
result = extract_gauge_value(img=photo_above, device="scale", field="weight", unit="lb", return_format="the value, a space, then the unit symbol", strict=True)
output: 70 lb
